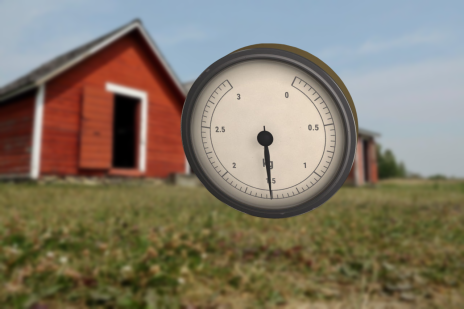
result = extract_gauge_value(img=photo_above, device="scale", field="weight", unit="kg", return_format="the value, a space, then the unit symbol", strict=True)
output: 1.5 kg
